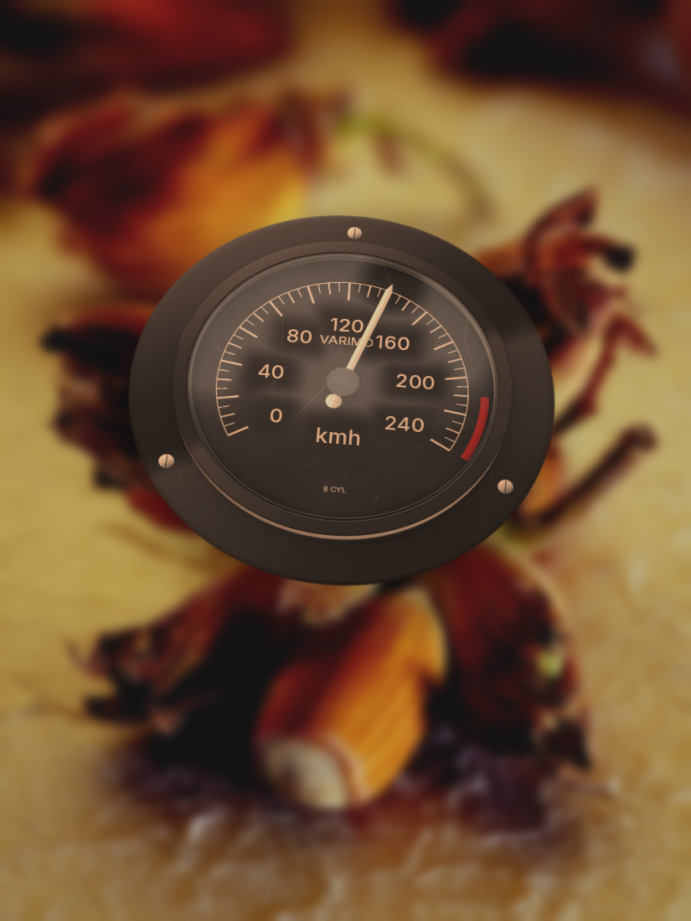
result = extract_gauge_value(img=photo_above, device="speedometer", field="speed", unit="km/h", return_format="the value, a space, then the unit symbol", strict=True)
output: 140 km/h
